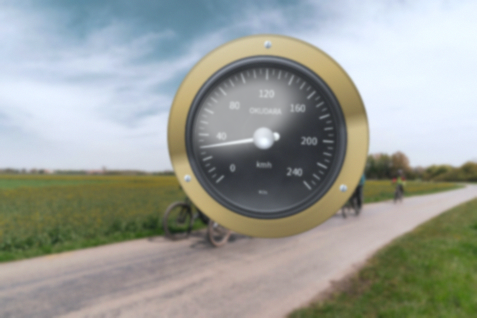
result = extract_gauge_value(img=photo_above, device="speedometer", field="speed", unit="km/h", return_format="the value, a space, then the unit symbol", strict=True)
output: 30 km/h
